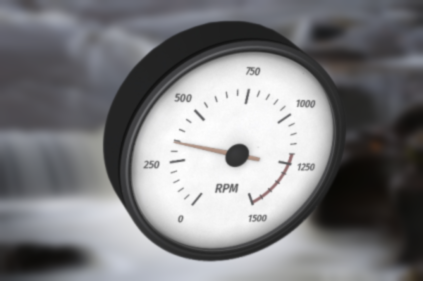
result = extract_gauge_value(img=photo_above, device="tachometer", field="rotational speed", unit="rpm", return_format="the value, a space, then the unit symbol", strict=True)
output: 350 rpm
